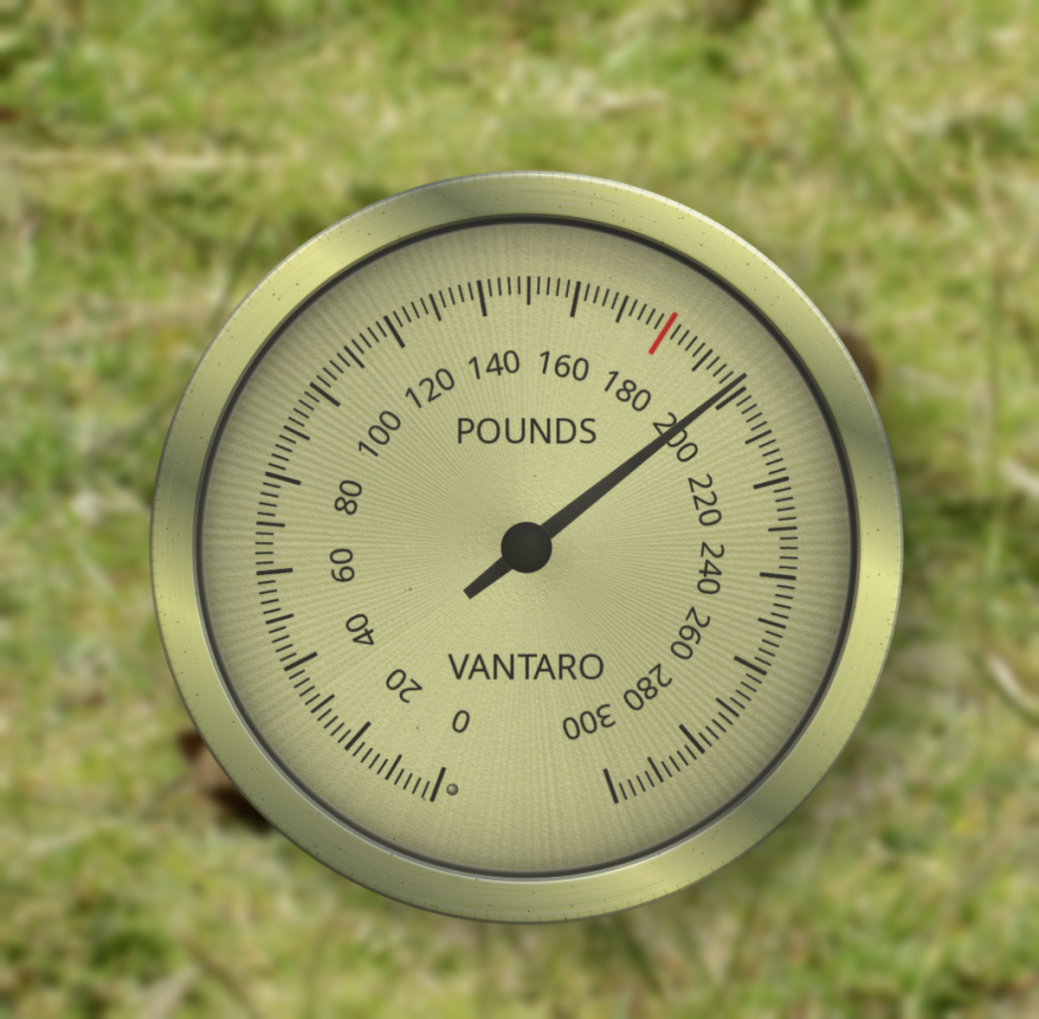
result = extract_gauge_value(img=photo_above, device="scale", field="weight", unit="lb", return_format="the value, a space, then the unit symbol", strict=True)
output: 198 lb
